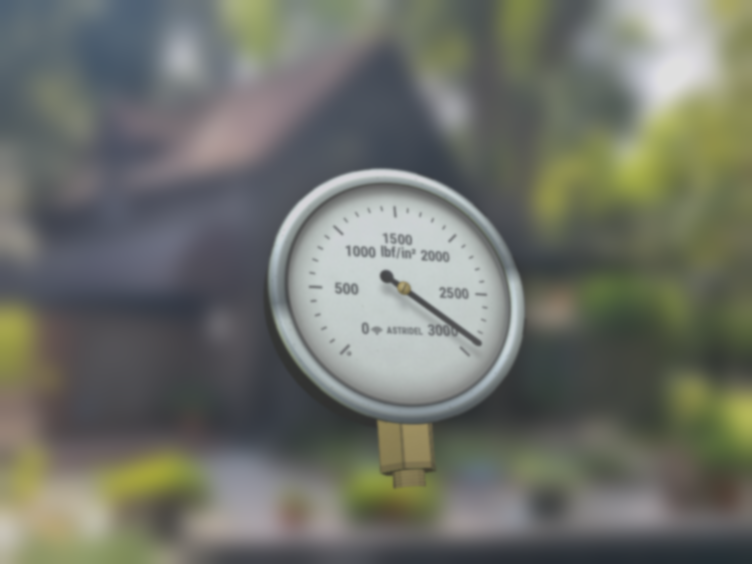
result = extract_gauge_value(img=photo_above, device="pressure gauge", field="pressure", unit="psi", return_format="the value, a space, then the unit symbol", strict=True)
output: 2900 psi
